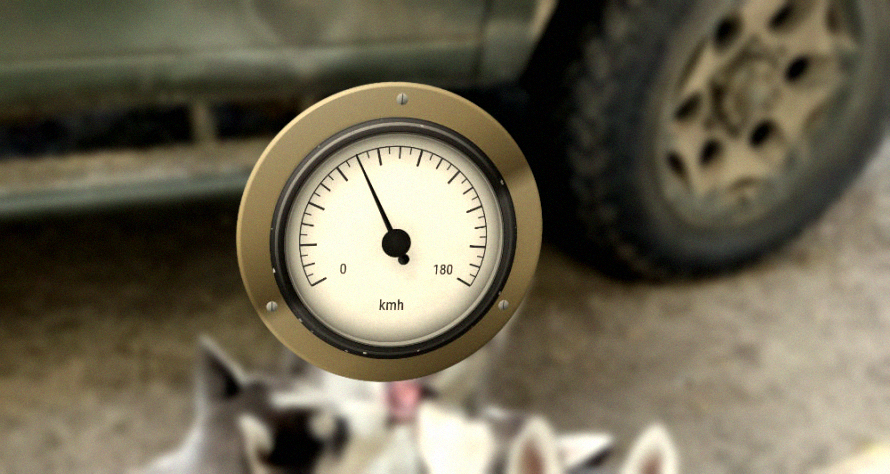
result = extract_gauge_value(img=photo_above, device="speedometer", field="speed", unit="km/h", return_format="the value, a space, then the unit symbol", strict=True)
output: 70 km/h
